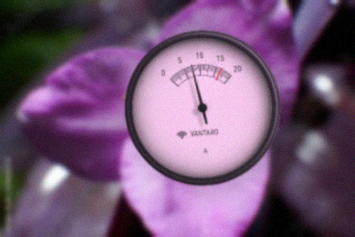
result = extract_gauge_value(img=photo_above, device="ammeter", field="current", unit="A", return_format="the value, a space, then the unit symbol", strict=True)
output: 7.5 A
